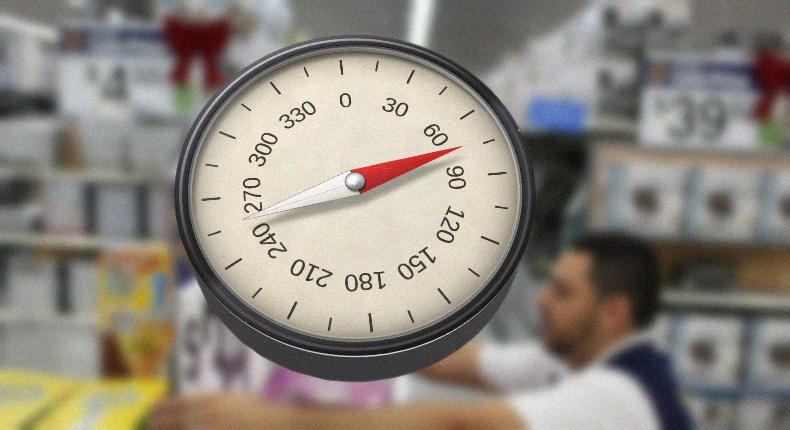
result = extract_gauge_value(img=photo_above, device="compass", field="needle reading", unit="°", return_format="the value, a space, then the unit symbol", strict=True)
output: 75 °
